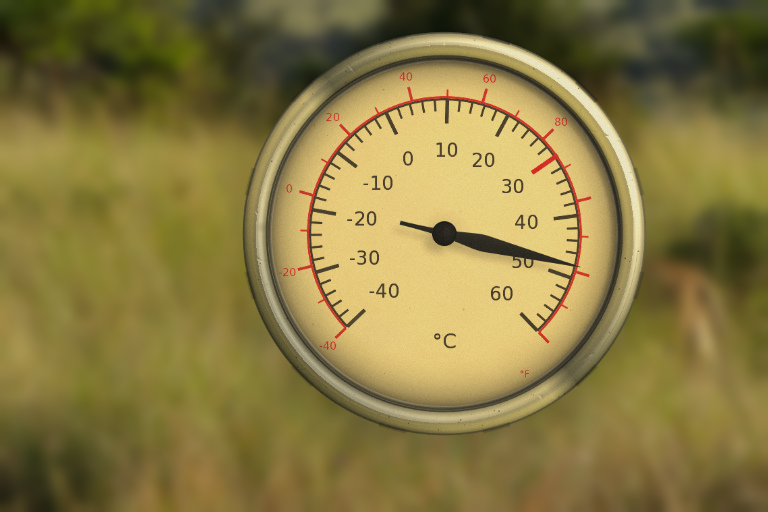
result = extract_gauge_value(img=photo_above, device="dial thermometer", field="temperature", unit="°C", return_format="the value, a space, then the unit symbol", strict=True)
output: 48 °C
